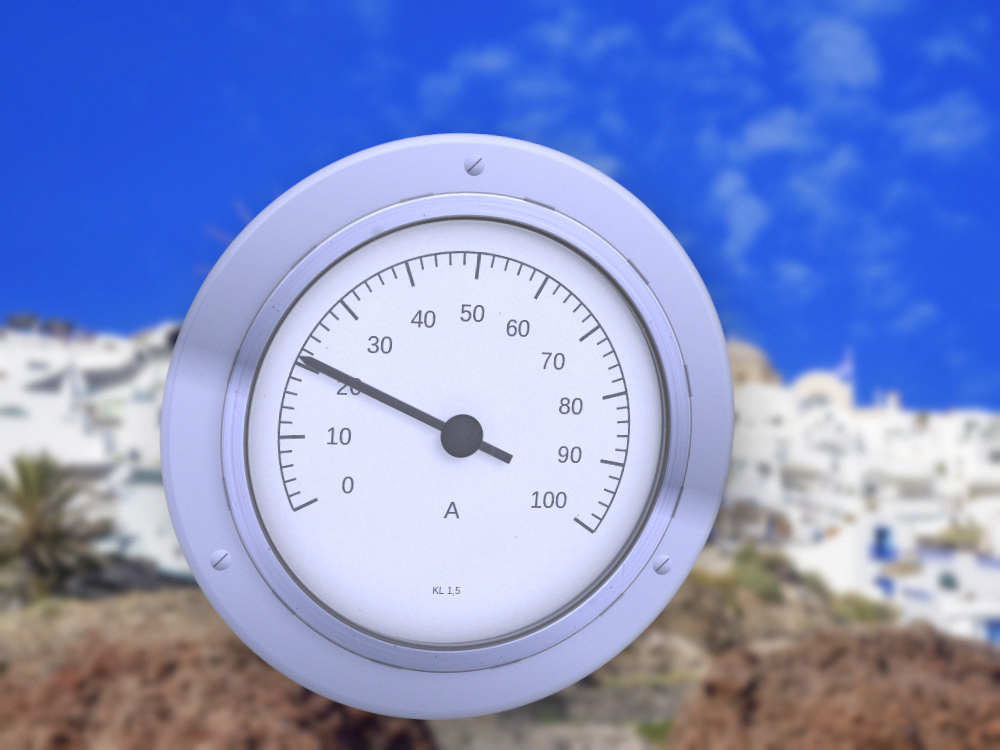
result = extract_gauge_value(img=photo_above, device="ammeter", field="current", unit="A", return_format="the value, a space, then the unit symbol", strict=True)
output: 21 A
